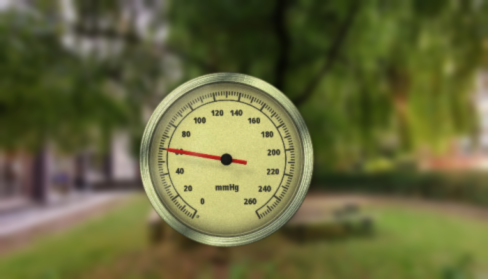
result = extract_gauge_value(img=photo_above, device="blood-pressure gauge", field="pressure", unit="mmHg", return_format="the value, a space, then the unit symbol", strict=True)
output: 60 mmHg
